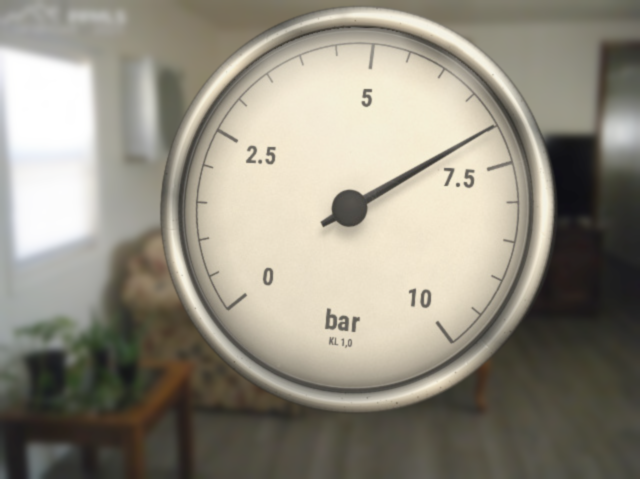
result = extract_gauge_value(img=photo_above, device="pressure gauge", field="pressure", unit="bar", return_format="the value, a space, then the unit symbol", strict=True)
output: 7 bar
